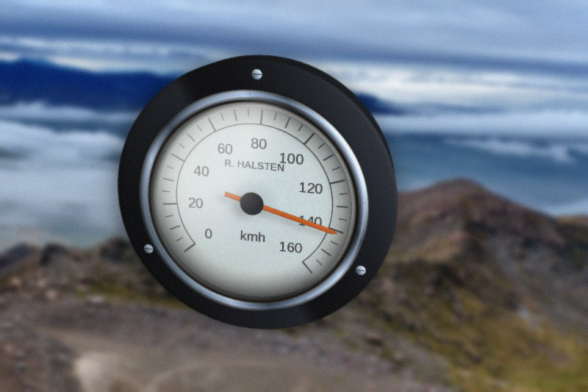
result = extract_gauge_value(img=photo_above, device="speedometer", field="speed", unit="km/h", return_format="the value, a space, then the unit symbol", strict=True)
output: 140 km/h
